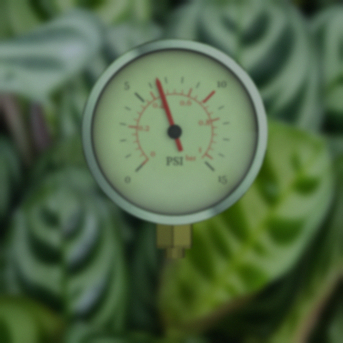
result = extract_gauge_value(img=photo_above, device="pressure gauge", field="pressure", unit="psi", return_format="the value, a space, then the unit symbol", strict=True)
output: 6.5 psi
